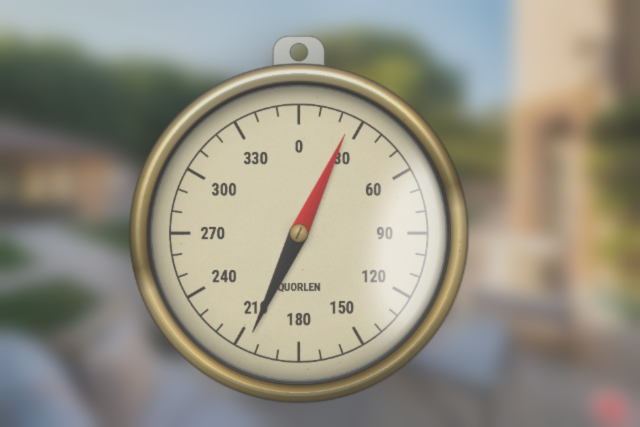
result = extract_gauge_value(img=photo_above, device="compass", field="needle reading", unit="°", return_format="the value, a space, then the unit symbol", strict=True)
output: 25 °
